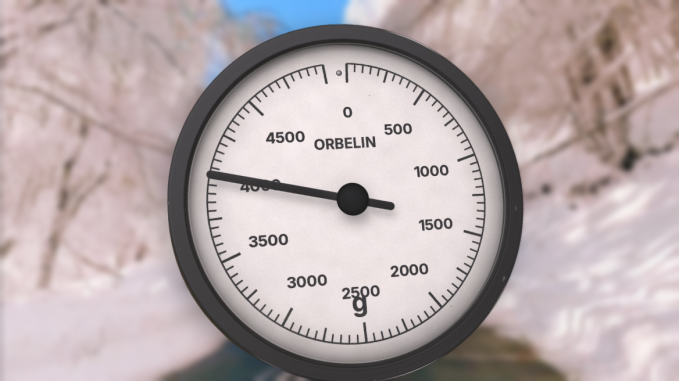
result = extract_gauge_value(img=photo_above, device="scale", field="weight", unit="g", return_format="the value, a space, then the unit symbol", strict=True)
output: 4000 g
